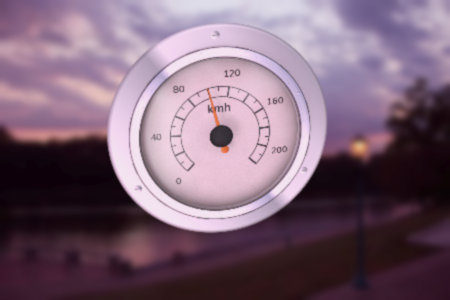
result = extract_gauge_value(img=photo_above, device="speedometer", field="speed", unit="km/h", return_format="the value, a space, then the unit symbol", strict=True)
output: 100 km/h
